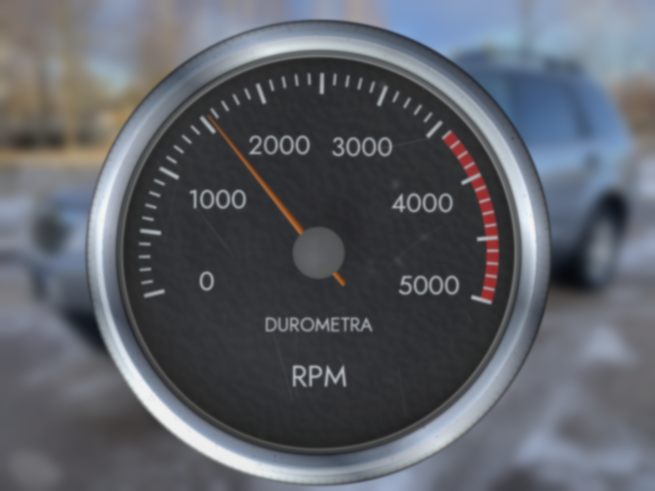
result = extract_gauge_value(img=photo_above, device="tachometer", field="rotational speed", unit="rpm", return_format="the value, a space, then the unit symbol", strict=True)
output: 1550 rpm
